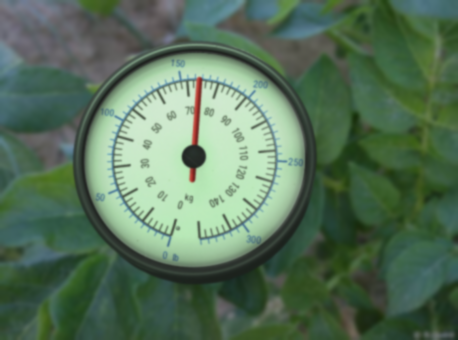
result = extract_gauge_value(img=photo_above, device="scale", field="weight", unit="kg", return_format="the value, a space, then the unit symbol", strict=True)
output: 74 kg
